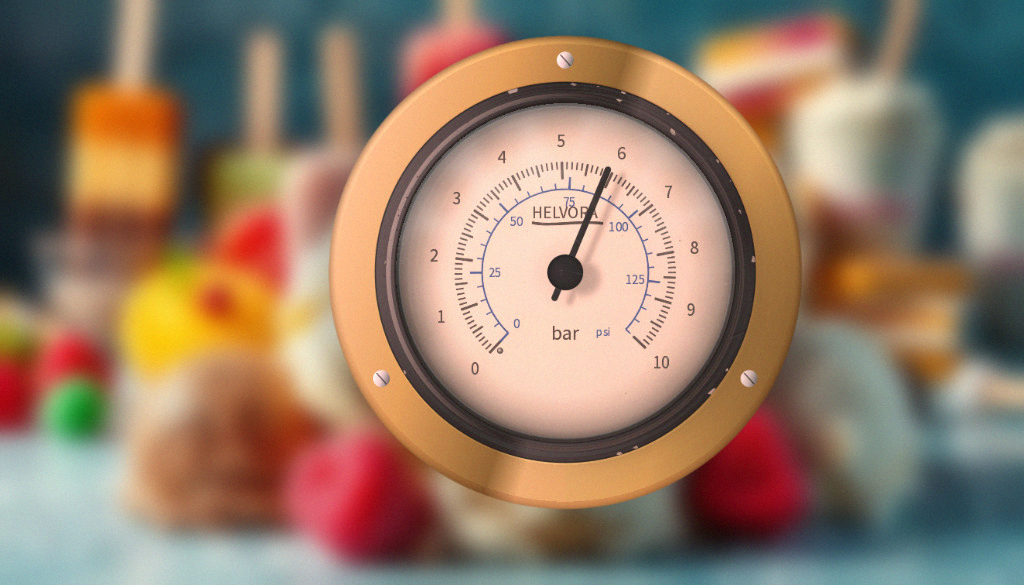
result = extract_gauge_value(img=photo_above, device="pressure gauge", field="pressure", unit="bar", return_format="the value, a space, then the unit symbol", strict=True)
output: 5.9 bar
